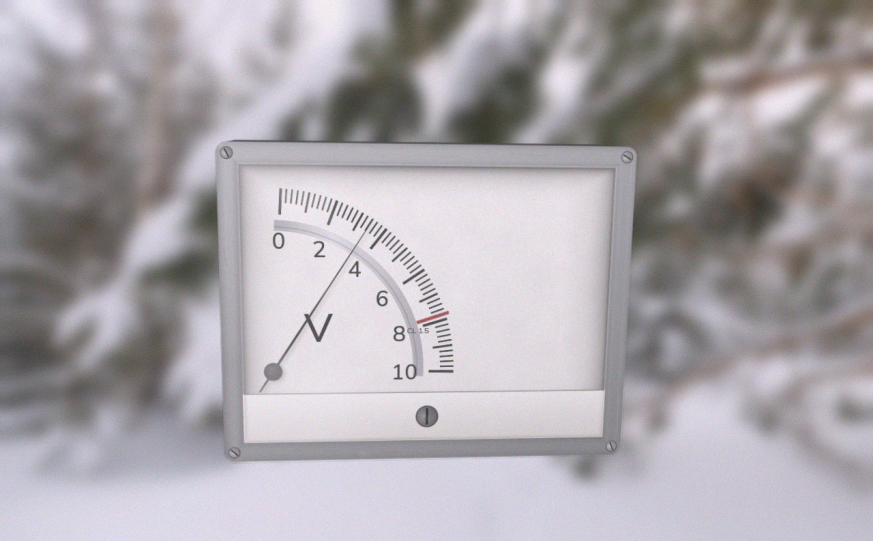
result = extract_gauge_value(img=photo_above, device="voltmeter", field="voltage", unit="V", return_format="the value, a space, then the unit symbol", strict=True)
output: 3.4 V
